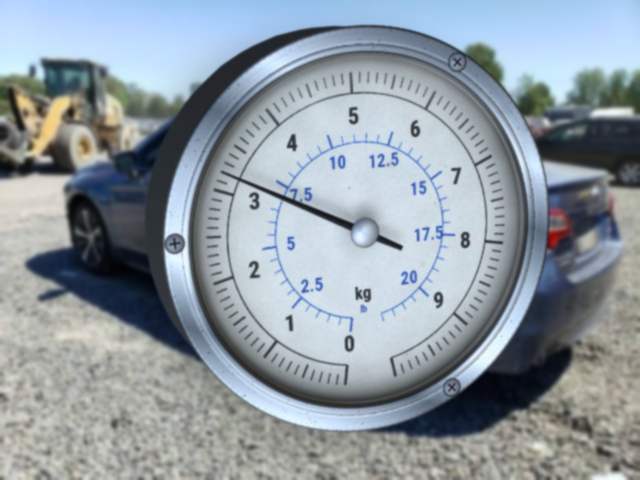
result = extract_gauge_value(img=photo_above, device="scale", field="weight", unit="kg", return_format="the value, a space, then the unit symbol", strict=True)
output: 3.2 kg
